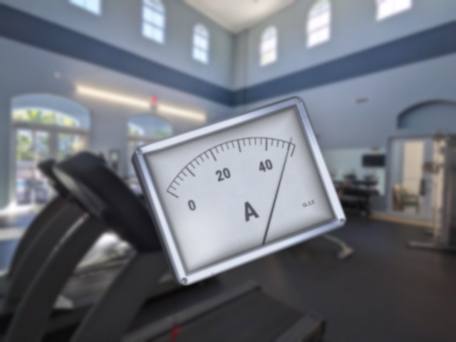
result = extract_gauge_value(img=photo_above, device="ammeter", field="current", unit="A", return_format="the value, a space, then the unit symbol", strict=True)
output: 48 A
